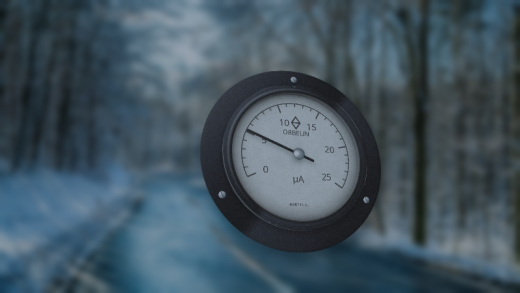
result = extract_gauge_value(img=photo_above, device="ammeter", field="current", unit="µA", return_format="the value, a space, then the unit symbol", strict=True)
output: 5 µA
